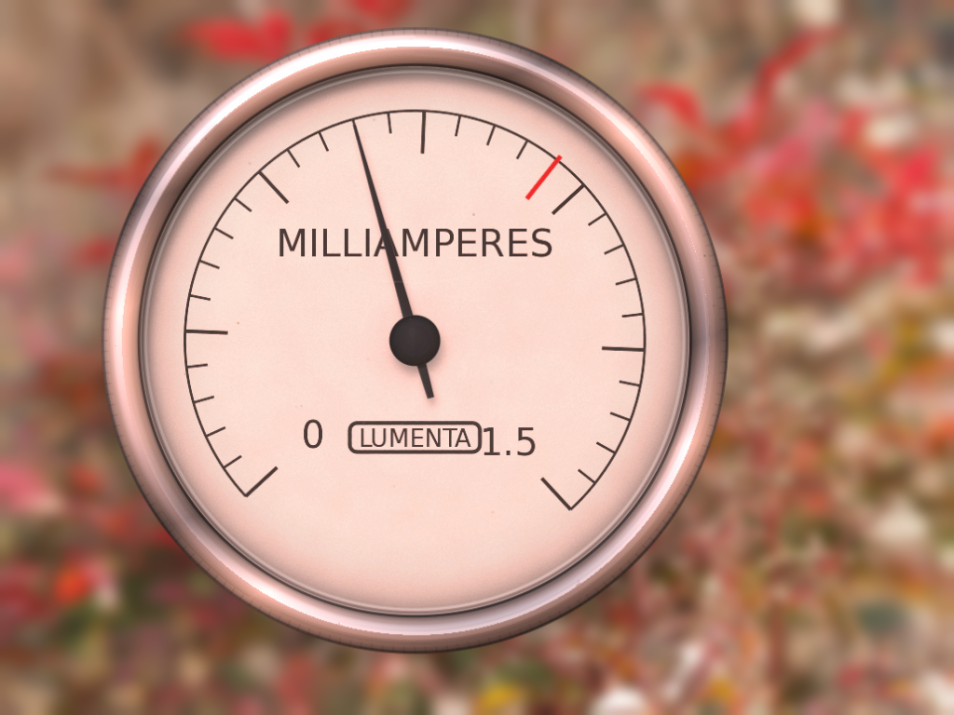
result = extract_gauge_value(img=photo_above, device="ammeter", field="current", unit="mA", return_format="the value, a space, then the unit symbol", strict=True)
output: 0.65 mA
